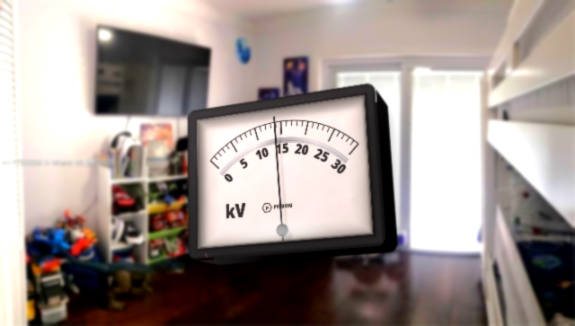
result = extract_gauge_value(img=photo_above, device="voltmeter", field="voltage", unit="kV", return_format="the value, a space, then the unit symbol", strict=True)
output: 14 kV
